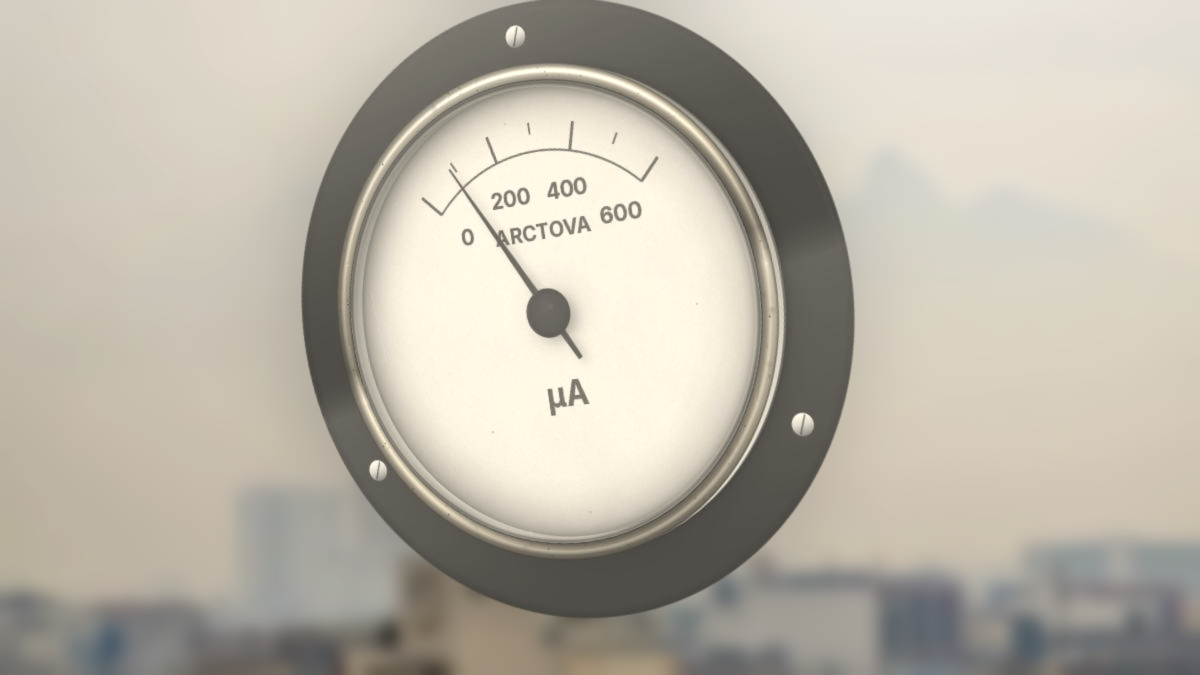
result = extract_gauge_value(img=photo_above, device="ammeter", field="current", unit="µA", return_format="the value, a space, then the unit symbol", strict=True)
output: 100 µA
